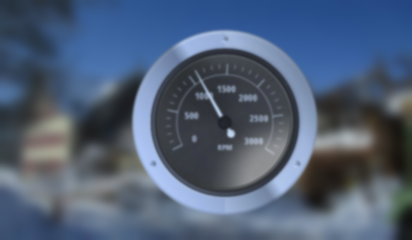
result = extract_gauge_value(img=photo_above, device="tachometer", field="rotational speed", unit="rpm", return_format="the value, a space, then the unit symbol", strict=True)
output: 1100 rpm
